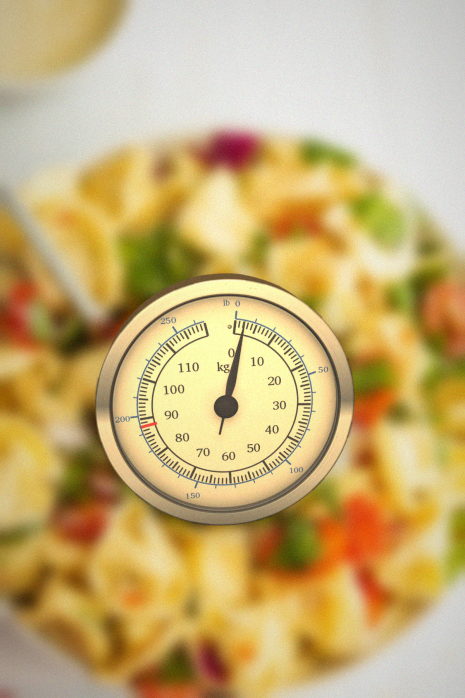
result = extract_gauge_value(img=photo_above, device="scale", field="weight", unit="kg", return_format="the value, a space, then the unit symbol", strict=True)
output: 2 kg
